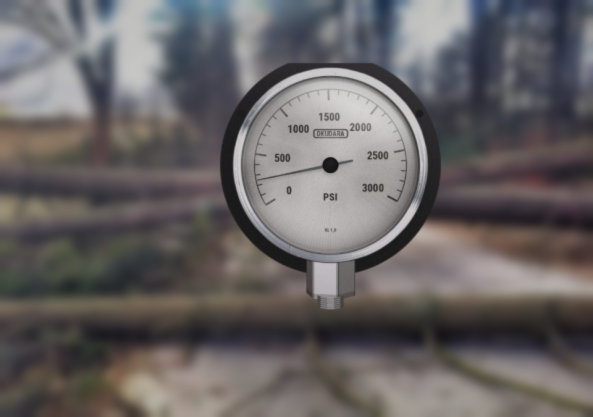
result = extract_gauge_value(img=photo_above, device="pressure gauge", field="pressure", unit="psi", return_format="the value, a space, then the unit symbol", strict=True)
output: 250 psi
